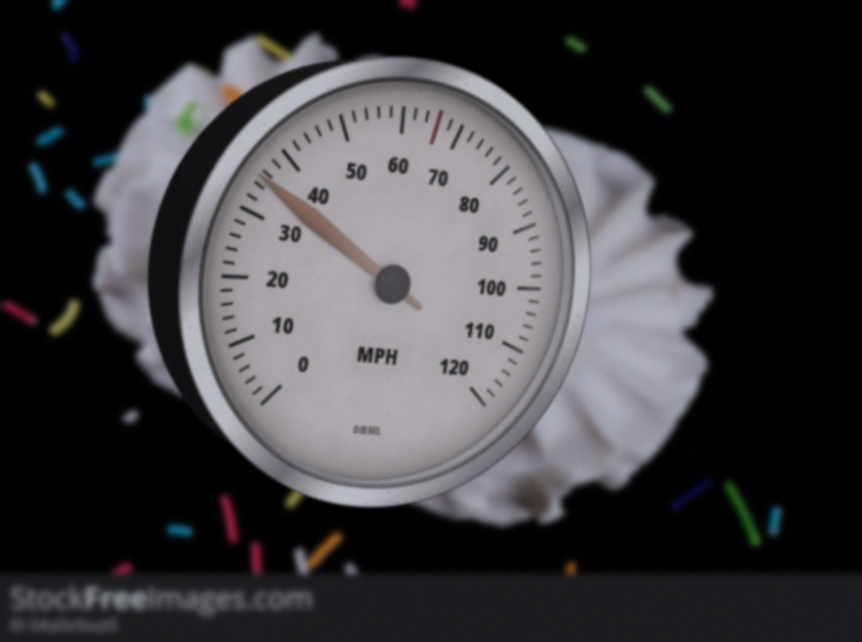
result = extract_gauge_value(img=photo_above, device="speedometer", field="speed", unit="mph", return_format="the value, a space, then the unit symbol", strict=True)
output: 35 mph
